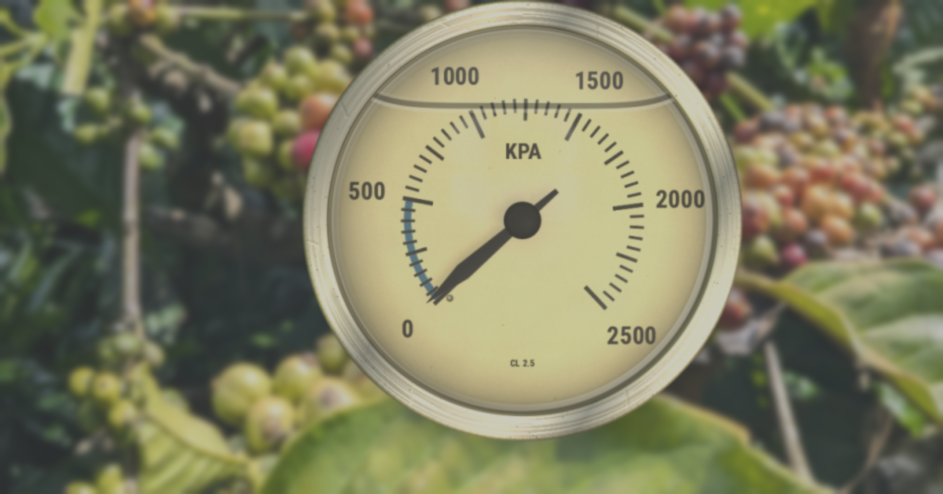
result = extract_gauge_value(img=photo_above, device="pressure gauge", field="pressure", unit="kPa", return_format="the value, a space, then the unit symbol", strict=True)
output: 25 kPa
